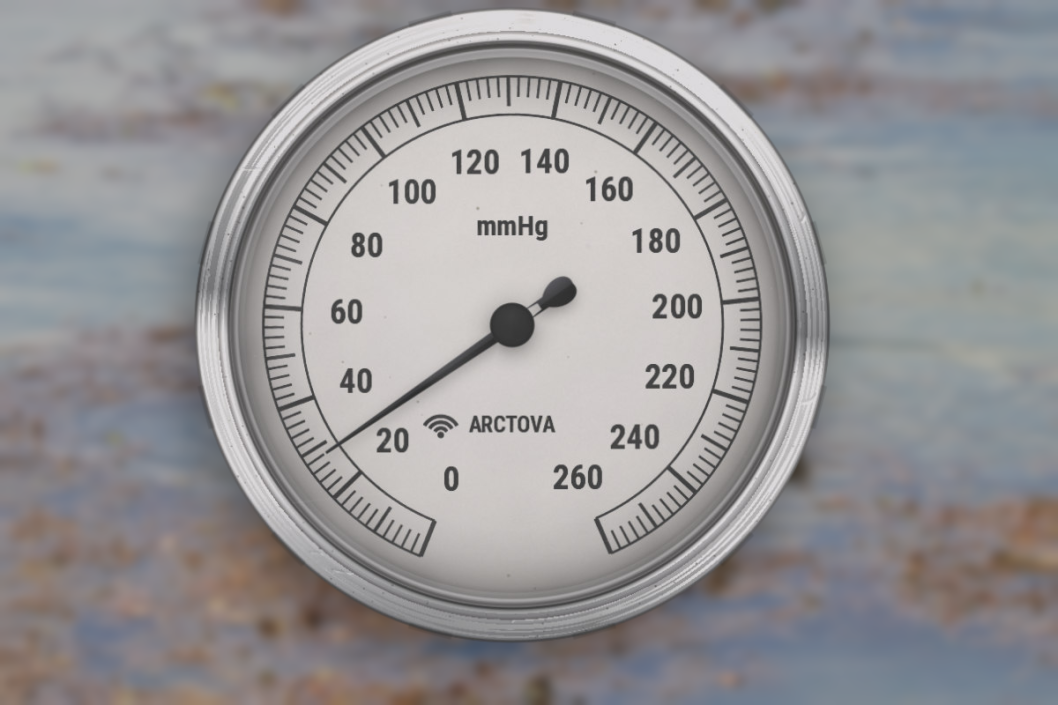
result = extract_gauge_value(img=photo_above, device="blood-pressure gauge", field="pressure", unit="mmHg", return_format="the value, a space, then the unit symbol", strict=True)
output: 28 mmHg
